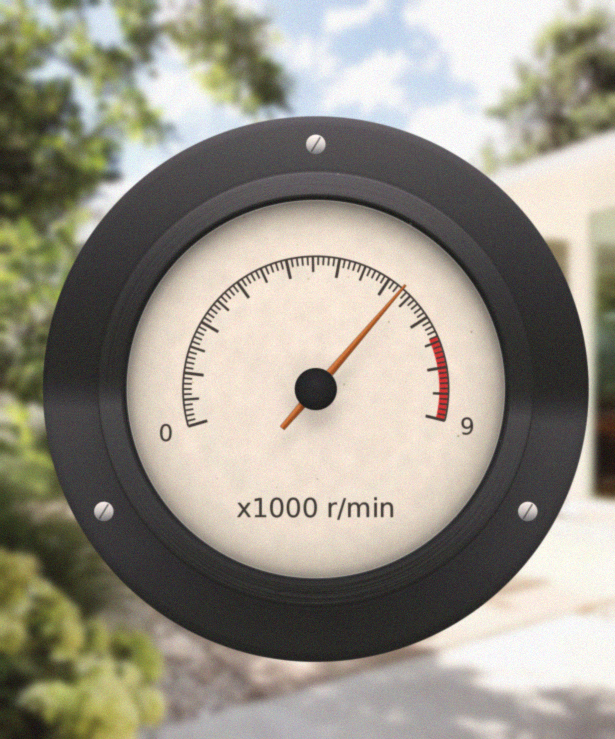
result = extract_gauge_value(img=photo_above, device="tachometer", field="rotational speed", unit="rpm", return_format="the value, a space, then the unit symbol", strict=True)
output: 6300 rpm
